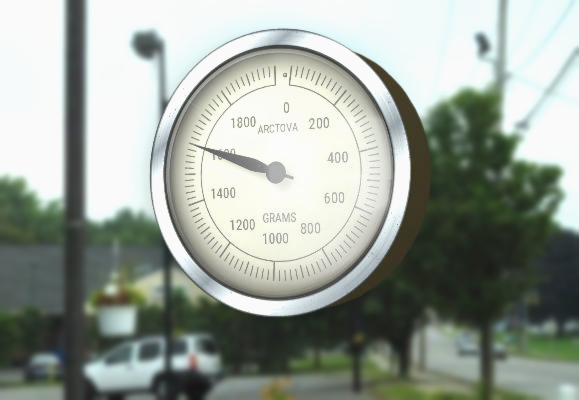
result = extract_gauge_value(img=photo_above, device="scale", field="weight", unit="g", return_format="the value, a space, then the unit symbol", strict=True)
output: 1600 g
